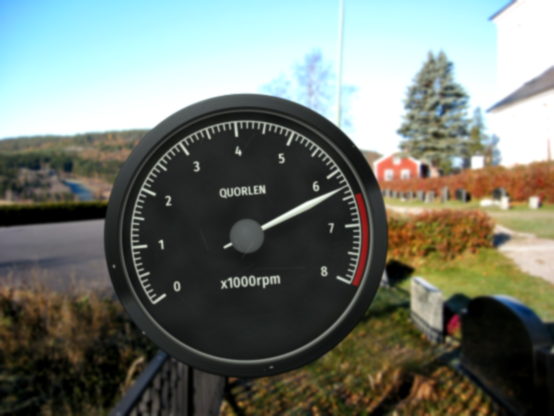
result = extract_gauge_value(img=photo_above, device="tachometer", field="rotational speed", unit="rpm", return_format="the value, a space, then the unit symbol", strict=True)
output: 6300 rpm
